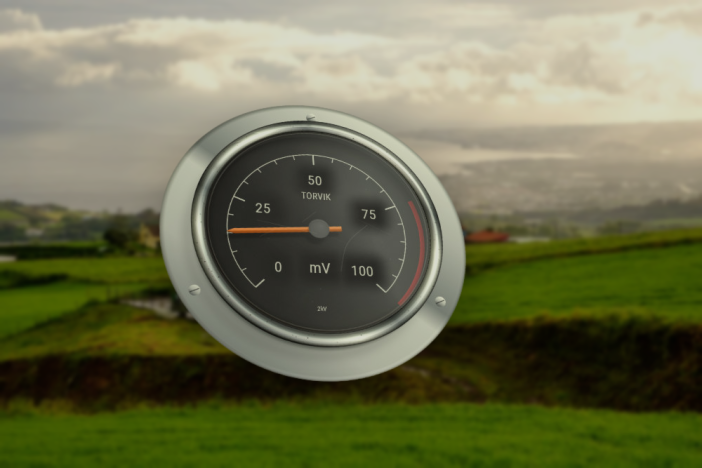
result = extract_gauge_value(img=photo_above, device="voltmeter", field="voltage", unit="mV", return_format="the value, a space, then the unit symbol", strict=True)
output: 15 mV
